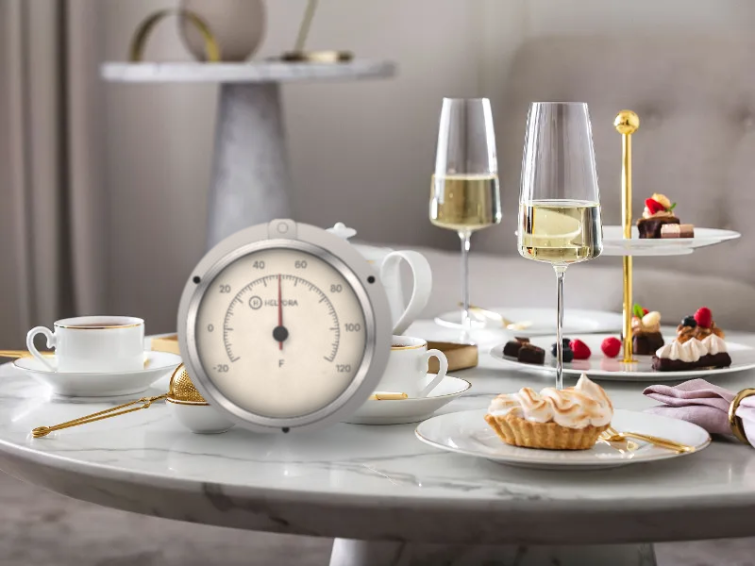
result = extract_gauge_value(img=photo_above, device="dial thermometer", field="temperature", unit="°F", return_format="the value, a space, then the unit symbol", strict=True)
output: 50 °F
